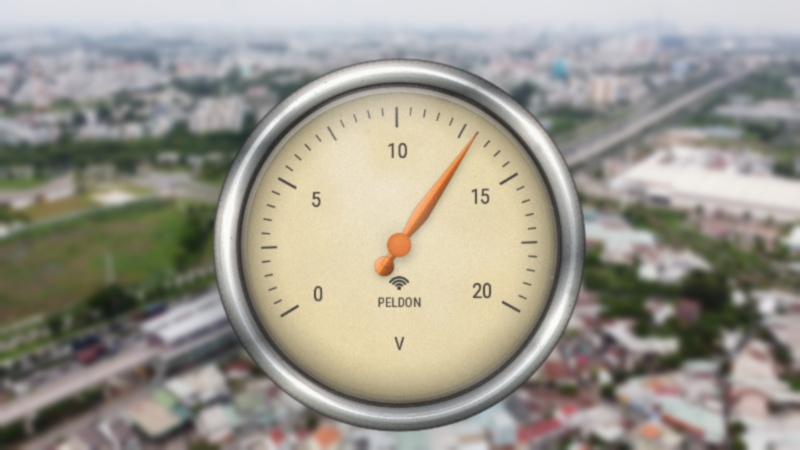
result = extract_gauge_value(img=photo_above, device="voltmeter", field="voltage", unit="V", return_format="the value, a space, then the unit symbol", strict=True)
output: 13 V
